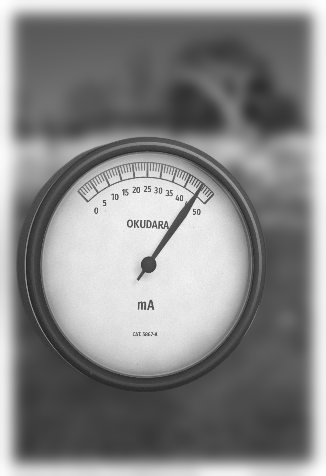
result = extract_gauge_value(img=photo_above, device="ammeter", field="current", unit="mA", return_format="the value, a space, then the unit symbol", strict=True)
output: 45 mA
